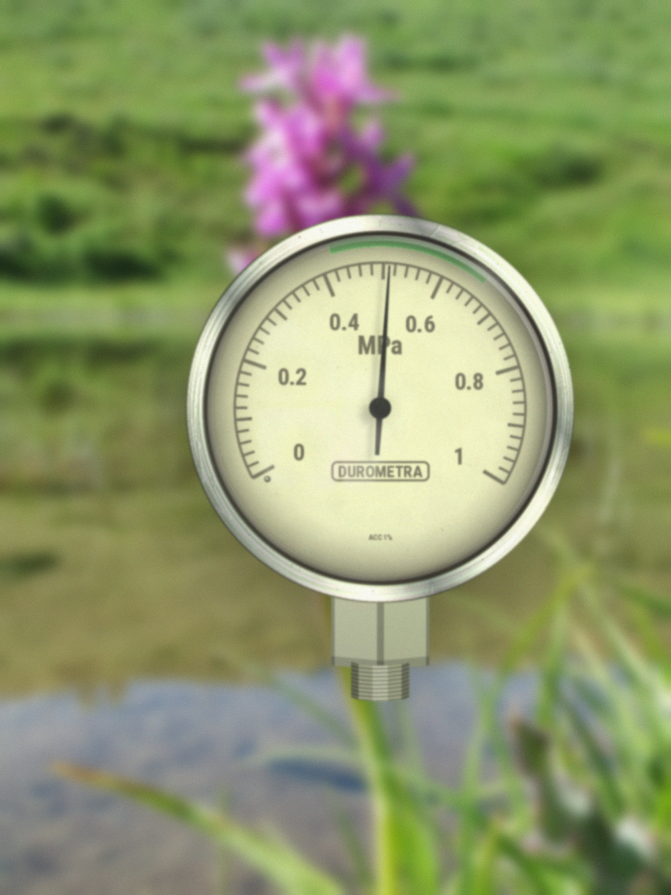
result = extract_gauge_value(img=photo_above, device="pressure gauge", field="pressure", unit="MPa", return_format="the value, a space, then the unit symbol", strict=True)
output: 0.51 MPa
